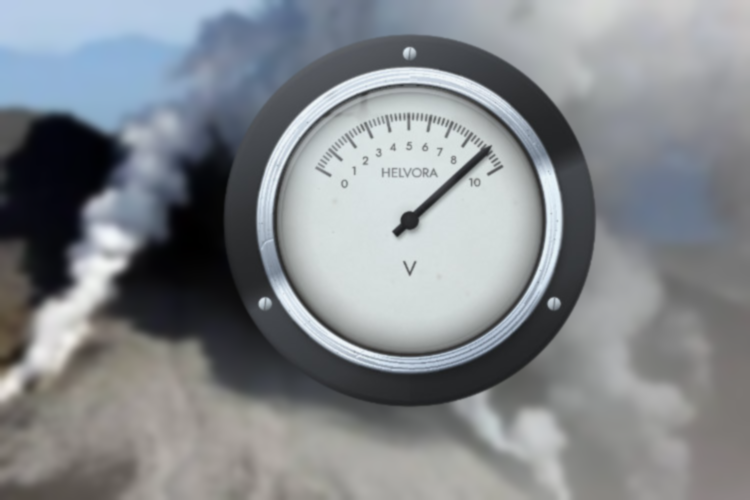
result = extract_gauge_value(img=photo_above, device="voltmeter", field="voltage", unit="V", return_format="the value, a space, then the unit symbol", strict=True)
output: 9 V
